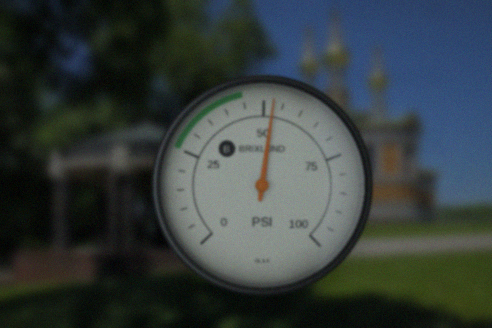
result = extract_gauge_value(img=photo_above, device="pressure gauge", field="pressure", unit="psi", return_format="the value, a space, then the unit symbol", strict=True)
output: 52.5 psi
